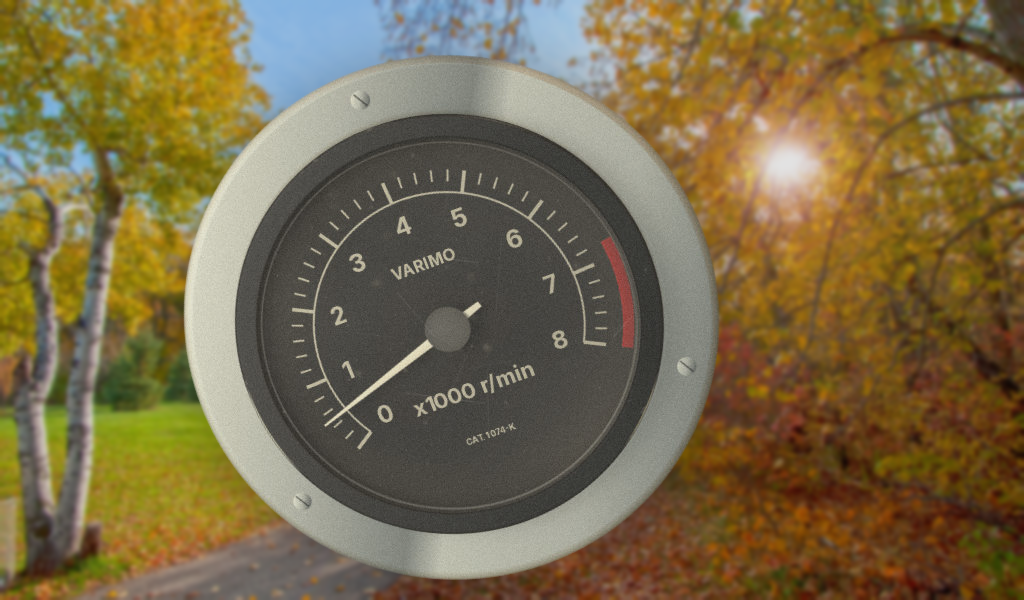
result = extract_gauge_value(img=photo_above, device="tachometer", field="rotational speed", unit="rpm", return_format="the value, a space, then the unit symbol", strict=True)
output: 500 rpm
